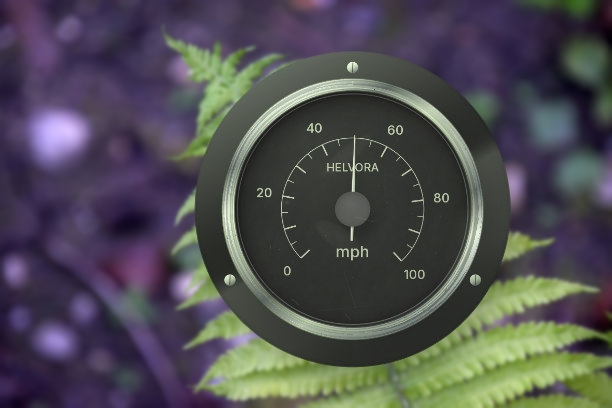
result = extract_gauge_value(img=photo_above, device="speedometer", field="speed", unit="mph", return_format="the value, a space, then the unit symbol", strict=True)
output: 50 mph
